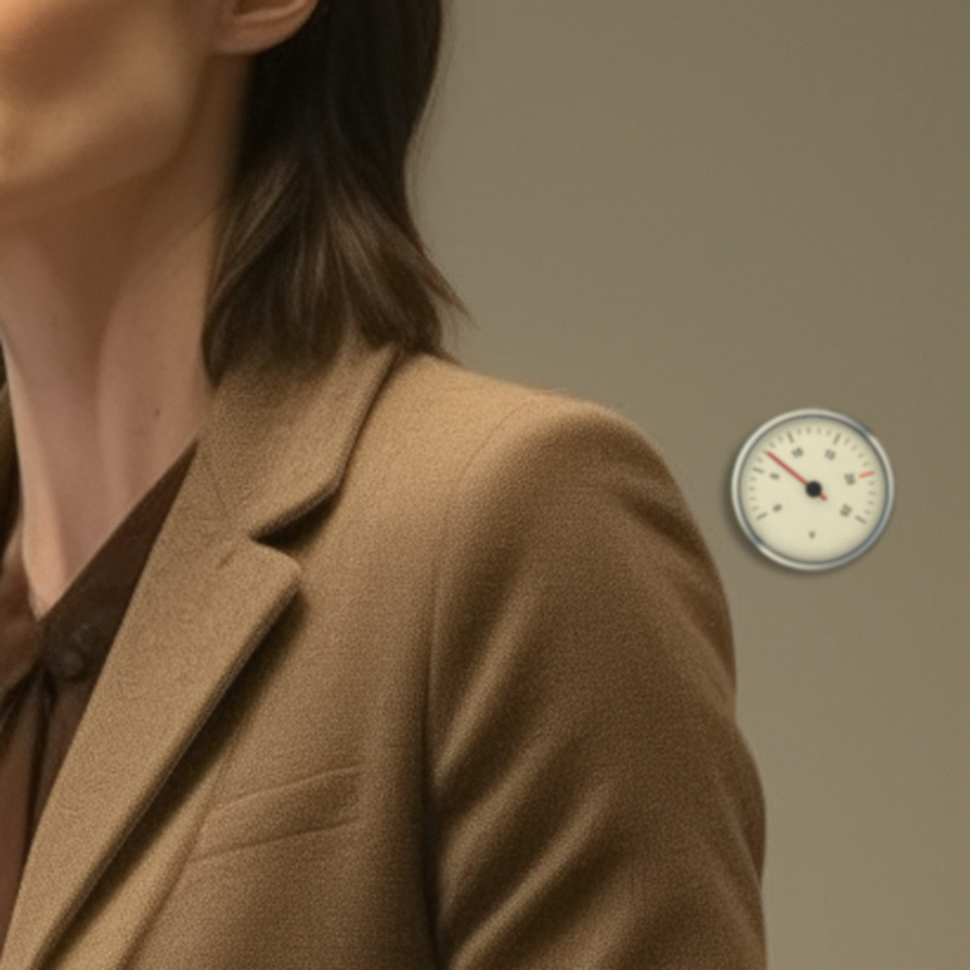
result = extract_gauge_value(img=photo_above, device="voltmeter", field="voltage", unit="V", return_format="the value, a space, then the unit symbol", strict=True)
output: 7 V
